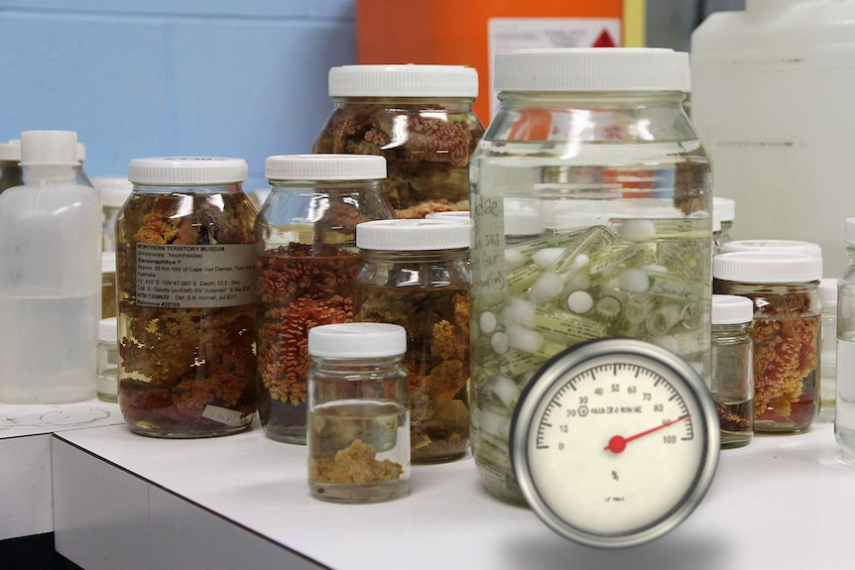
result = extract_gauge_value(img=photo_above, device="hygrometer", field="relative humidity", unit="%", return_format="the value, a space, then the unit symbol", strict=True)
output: 90 %
